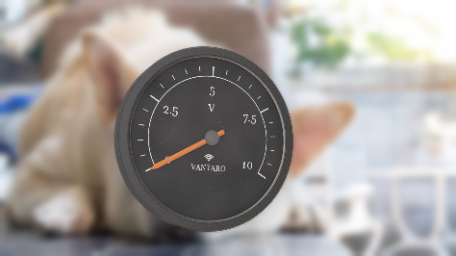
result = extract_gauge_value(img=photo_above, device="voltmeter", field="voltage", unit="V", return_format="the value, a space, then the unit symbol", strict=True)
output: 0 V
